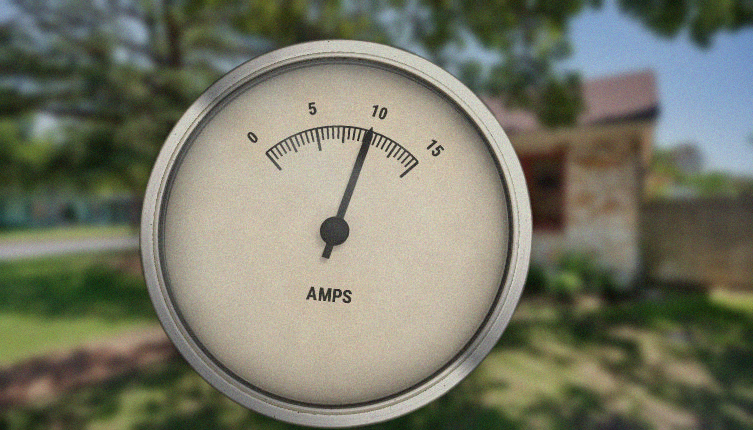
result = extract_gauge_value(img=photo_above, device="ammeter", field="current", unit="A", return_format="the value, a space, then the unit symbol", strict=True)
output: 10 A
